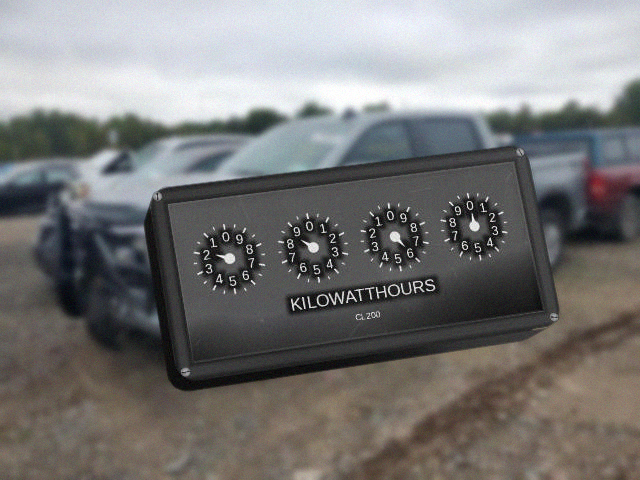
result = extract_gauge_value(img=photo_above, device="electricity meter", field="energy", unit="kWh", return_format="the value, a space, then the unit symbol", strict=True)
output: 1860 kWh
